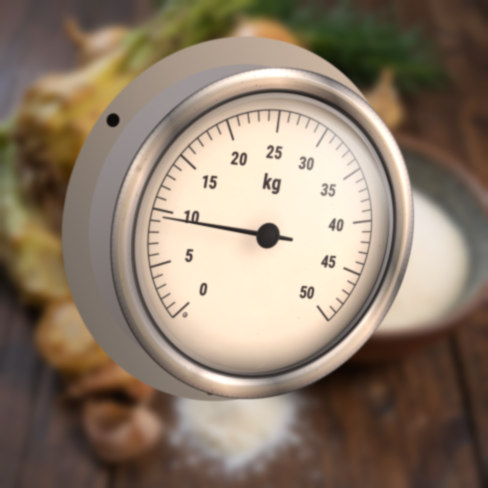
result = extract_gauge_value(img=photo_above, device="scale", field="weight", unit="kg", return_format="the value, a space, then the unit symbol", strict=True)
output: 9.5 kg
